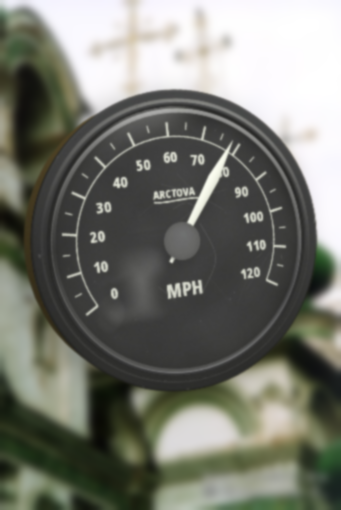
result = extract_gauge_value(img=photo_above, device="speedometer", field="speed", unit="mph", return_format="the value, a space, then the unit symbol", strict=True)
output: 77.5 mph
